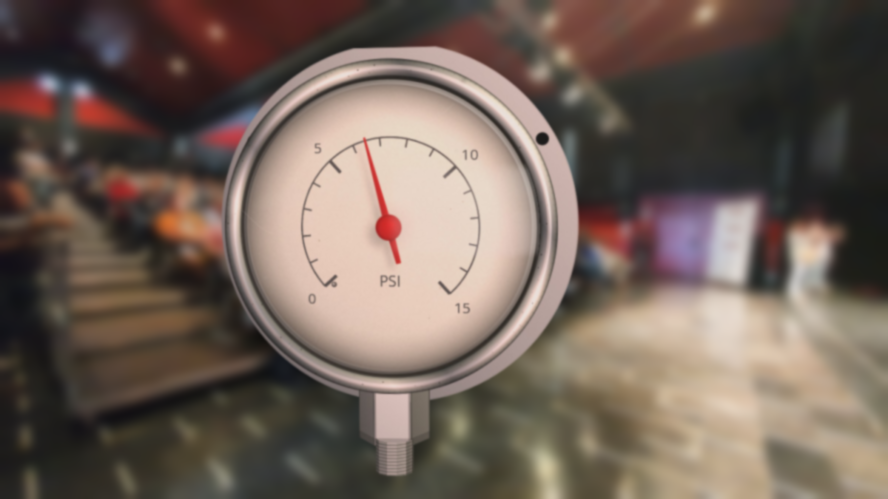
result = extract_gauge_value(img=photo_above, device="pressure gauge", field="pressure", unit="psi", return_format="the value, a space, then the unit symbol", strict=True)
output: 6.5 psi
